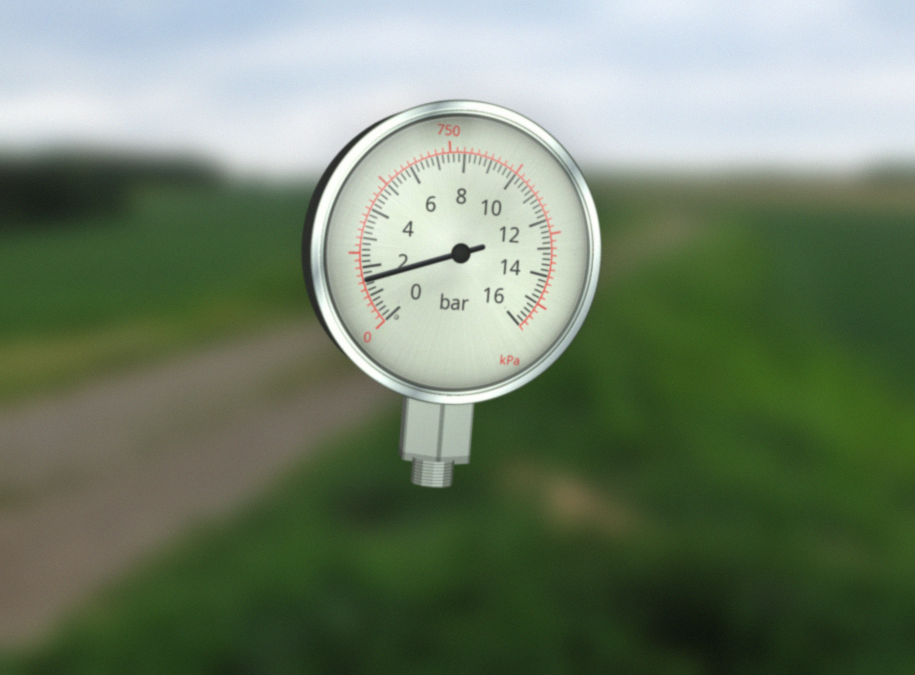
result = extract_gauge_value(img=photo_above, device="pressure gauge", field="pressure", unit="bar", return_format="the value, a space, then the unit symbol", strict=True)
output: 1.6 bar
